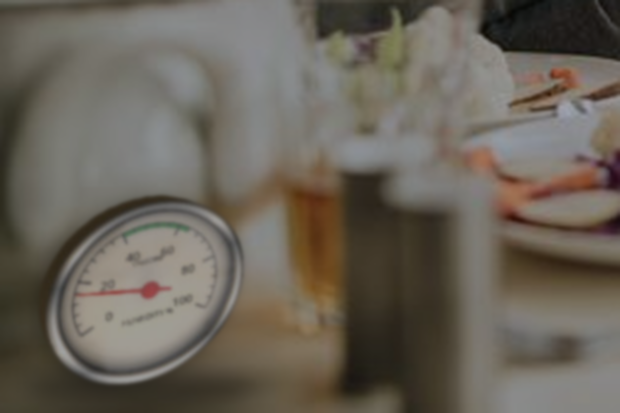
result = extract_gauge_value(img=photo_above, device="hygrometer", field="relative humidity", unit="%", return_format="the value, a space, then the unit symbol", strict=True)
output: 16 %
